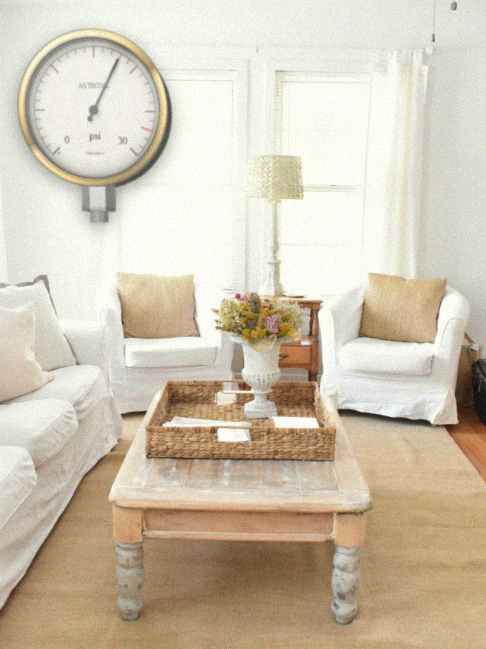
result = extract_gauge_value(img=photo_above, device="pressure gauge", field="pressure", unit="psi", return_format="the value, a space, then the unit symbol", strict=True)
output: 18 psi
